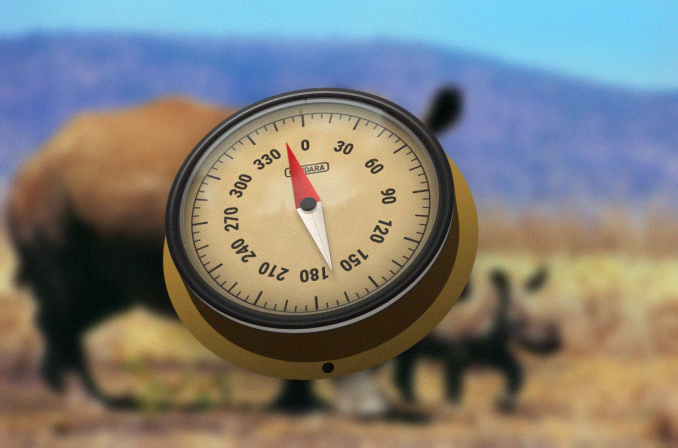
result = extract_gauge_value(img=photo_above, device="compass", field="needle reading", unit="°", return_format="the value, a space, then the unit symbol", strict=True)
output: 347.5 °
